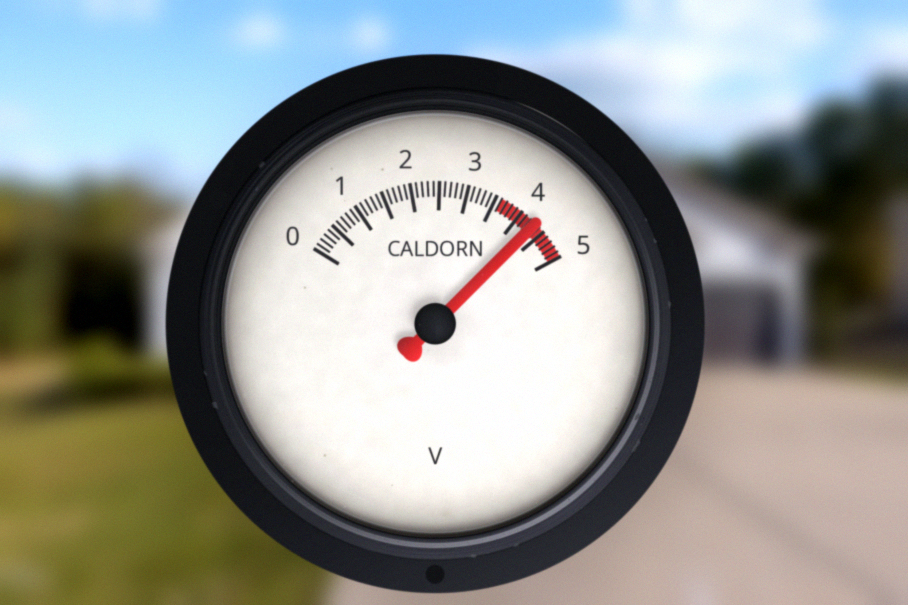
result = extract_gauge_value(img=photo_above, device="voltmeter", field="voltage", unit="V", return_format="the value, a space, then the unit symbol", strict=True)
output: 4.3 V
